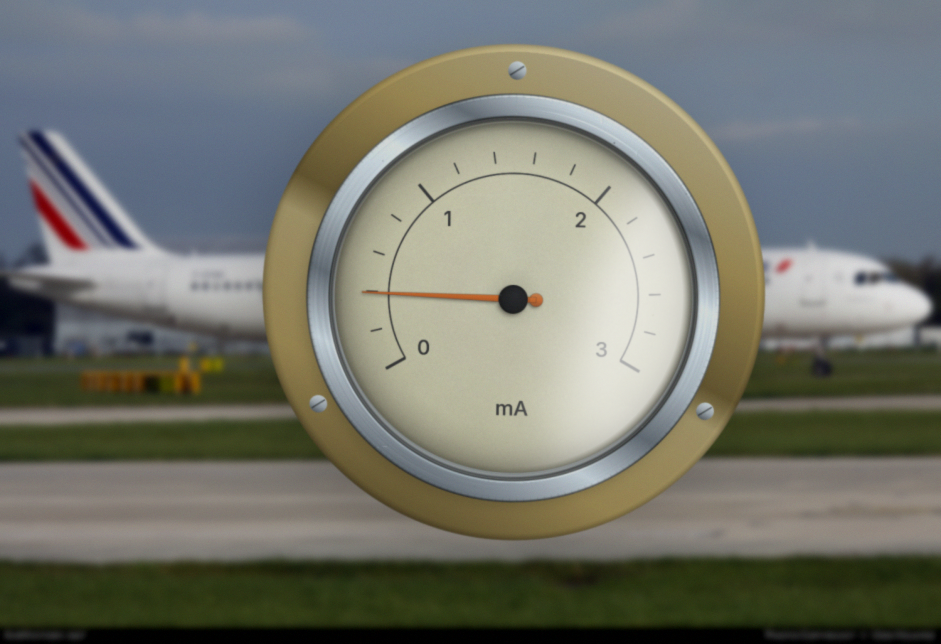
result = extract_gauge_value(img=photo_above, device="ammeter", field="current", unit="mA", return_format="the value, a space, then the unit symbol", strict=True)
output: 0.4 mA
